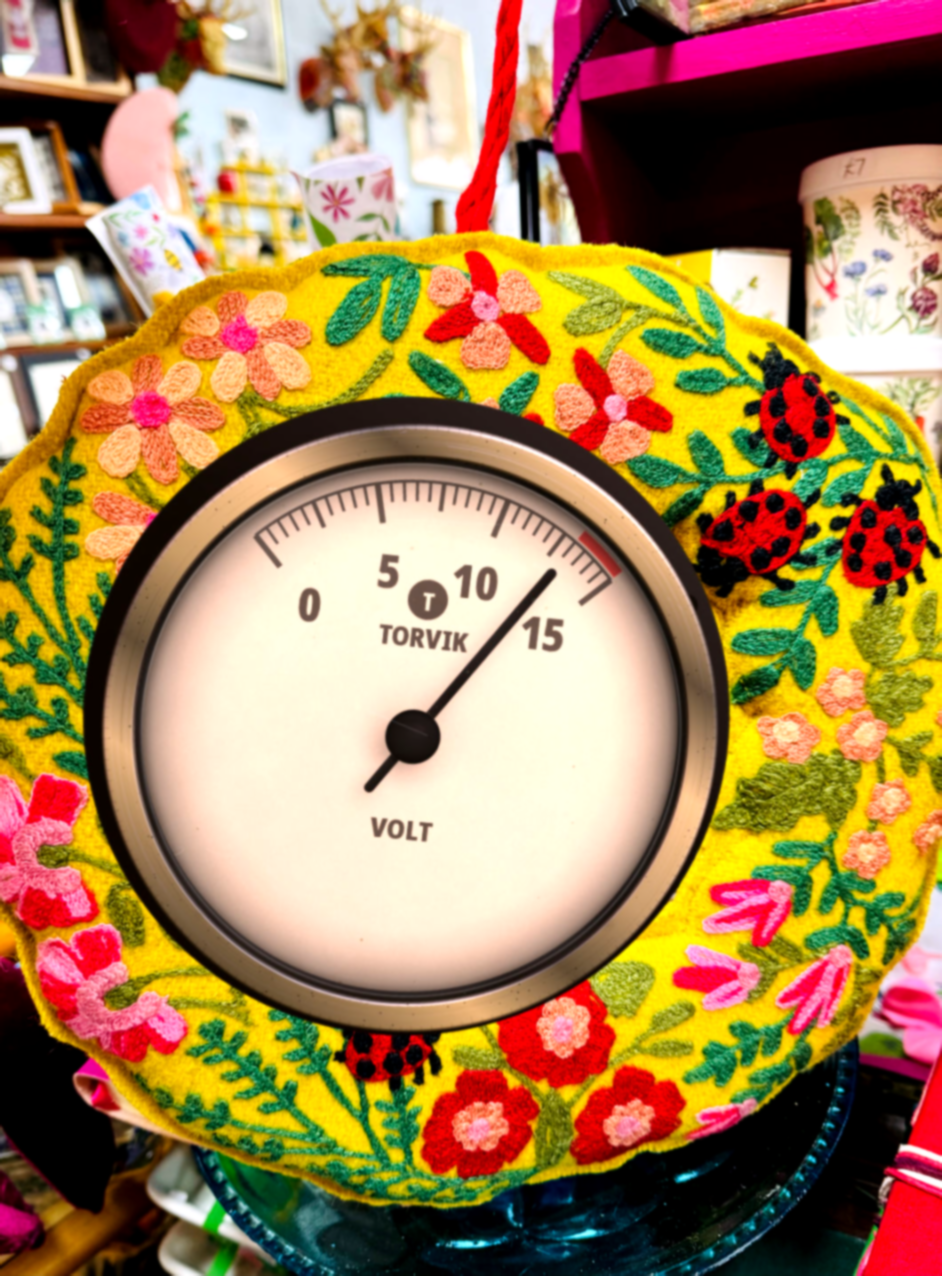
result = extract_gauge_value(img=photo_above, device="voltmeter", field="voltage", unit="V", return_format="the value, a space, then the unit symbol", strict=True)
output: 13 V
